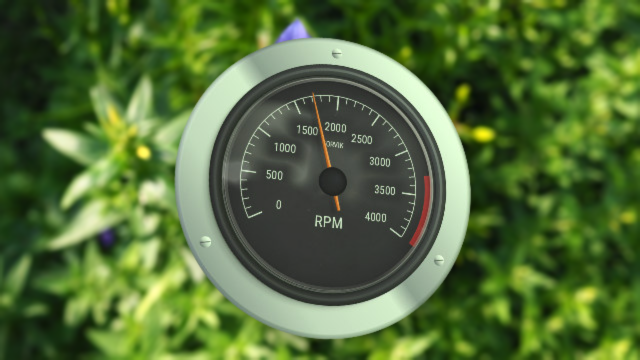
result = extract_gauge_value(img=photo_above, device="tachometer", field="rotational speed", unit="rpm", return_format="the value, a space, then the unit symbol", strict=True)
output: 1700 rpm
